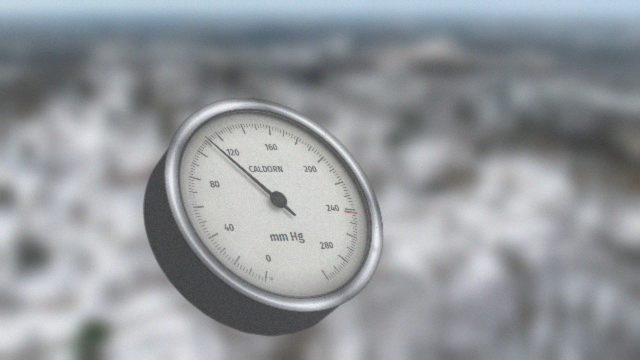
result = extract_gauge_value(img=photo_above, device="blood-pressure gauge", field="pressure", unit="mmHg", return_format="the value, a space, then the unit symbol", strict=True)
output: 110 mmHg
